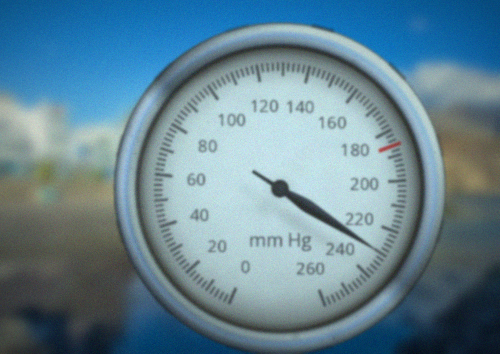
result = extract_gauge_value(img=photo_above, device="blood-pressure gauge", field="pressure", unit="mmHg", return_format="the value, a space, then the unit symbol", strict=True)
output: 230 mmHg
